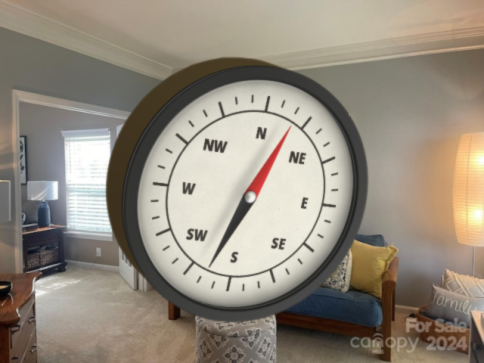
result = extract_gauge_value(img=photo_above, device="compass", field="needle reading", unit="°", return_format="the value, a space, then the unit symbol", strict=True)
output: 20 °
